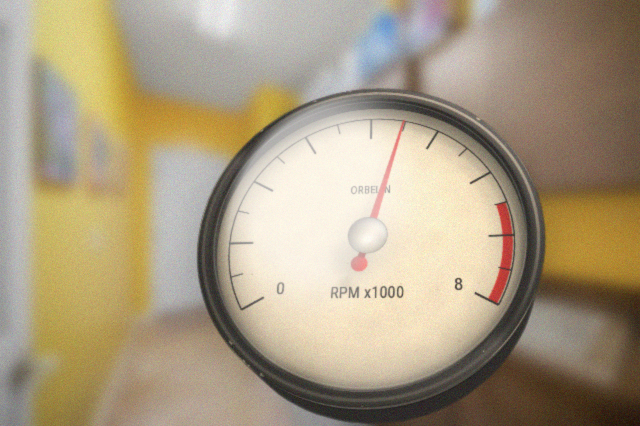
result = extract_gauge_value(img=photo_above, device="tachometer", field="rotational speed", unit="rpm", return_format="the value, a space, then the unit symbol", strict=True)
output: 4500 rpm
